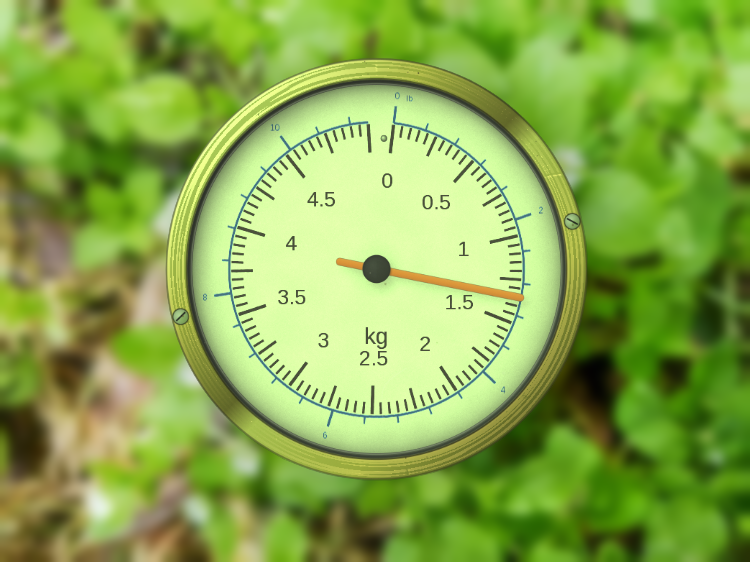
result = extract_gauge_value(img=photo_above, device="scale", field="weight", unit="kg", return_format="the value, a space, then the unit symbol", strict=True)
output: 1.35 kg
